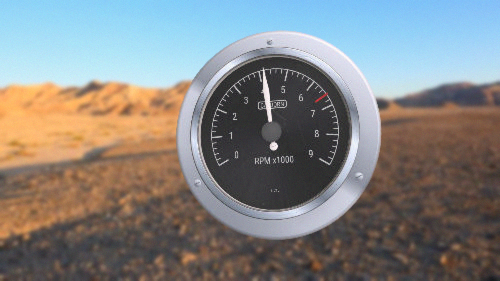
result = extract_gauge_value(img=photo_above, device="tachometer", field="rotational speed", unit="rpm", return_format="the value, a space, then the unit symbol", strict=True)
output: 4200 rpm
